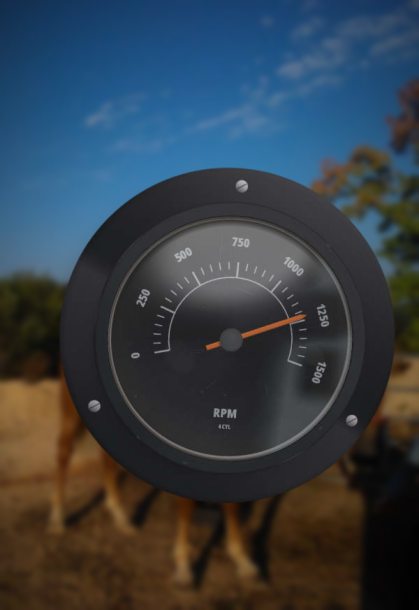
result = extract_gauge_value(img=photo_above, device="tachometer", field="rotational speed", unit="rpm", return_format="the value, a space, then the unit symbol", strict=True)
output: 1225 rpm
